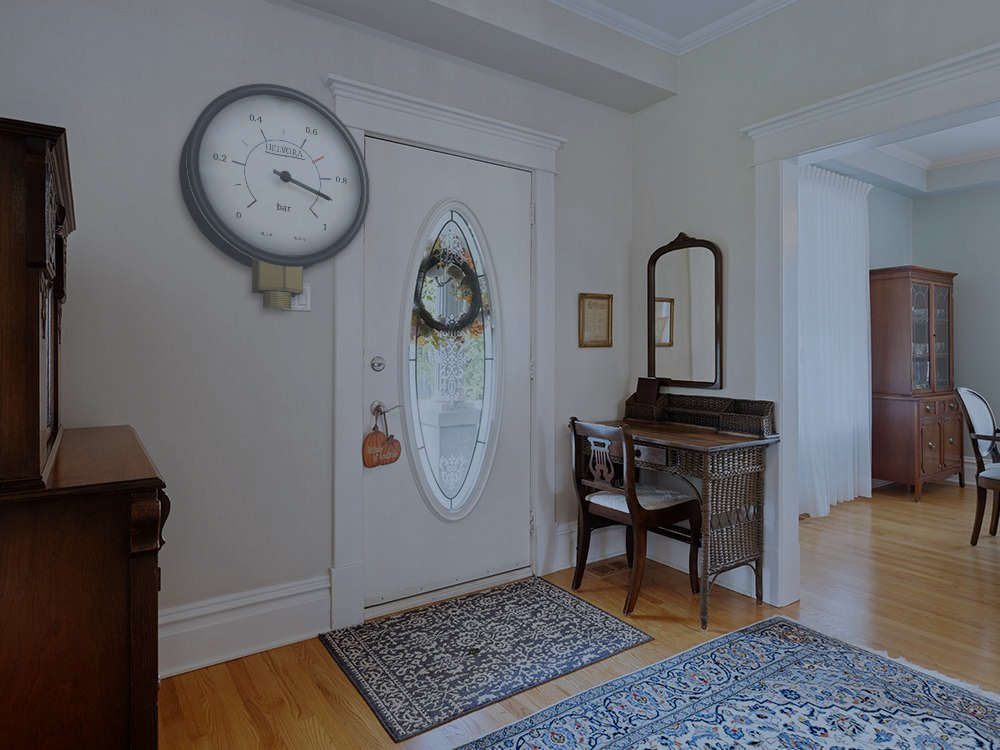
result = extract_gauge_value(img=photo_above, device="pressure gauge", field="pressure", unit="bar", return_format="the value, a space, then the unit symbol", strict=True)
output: 0.9 bar
